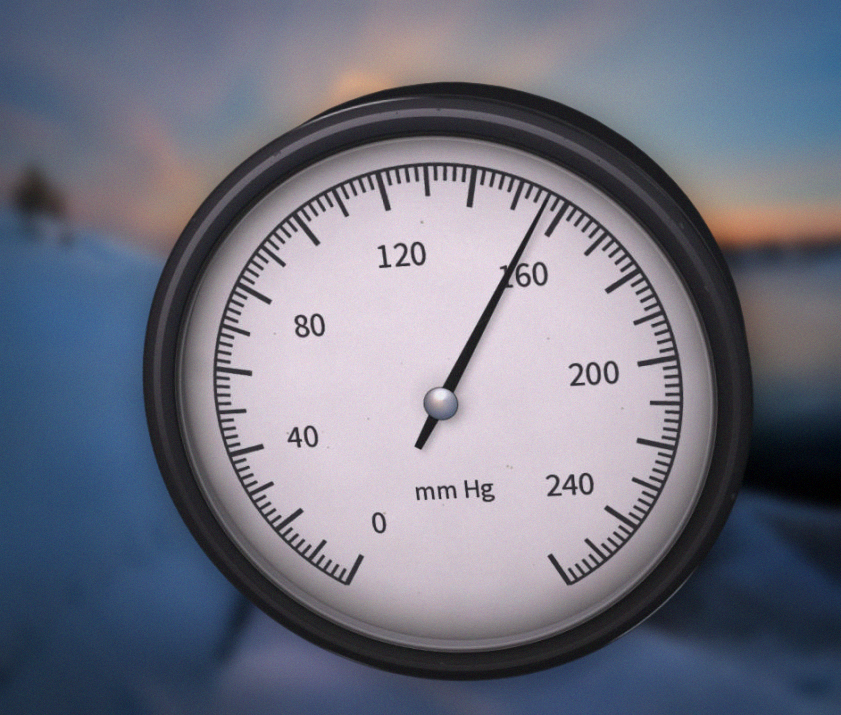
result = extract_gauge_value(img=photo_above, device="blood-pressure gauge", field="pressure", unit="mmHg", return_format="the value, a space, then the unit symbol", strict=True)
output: 156 mmHg
